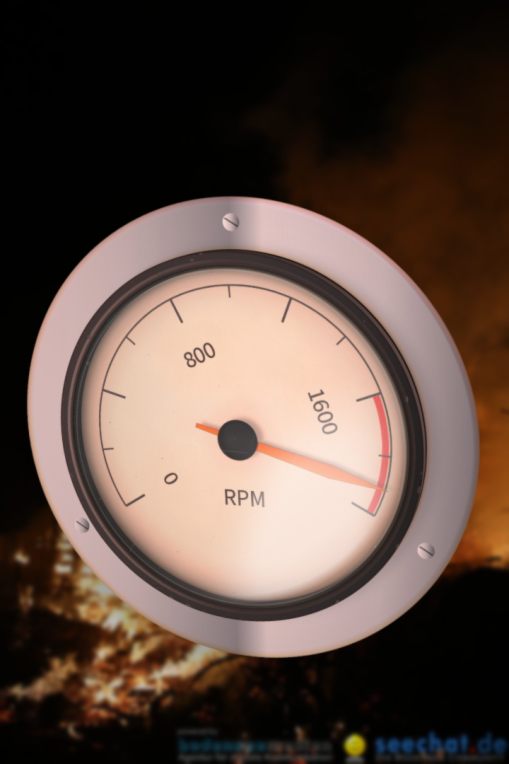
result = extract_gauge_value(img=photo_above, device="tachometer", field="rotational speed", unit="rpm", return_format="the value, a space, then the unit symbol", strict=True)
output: 1900 rpm
